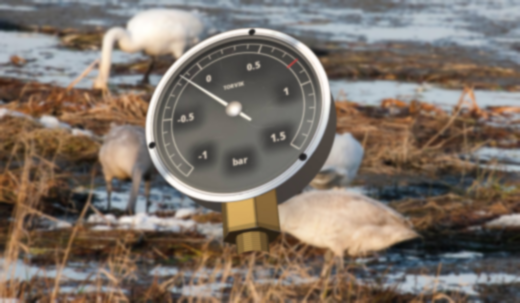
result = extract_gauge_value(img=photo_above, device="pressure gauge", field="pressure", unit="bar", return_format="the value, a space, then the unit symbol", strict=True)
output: -0.15 bar
